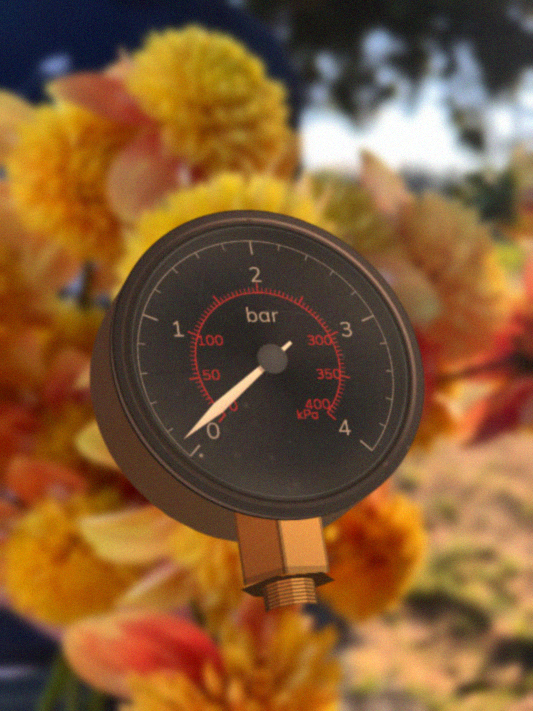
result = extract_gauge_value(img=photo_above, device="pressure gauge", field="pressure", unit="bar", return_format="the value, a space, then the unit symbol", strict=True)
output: 0.1 bar
